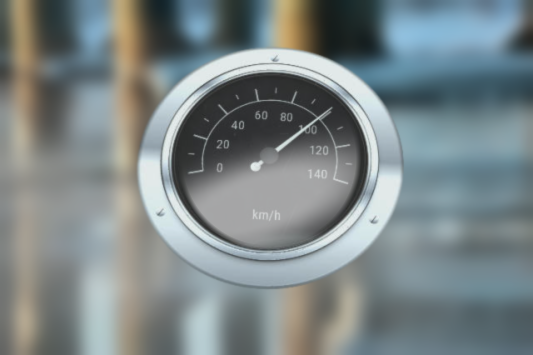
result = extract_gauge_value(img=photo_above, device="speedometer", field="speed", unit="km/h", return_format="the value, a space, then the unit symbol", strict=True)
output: 100 km/h
